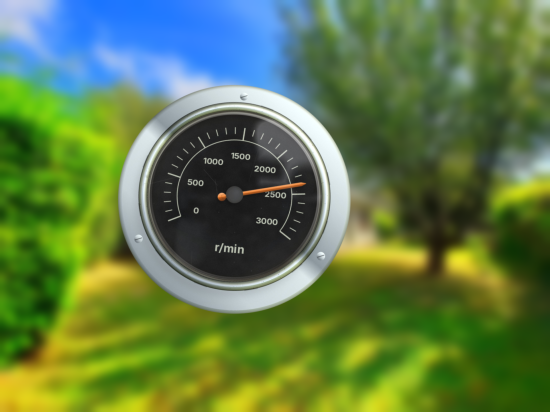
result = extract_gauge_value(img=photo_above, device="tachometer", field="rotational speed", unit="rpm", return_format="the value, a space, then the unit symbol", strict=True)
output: 2400 rpm
